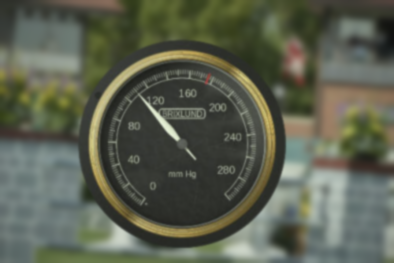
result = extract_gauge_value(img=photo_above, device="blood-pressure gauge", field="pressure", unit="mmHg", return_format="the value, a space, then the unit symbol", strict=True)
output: 110 mmHg
